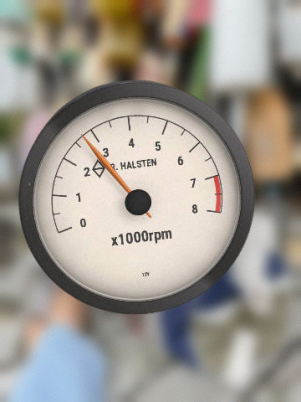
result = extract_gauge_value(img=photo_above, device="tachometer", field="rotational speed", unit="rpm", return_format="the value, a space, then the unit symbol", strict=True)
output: 2750 rpm
